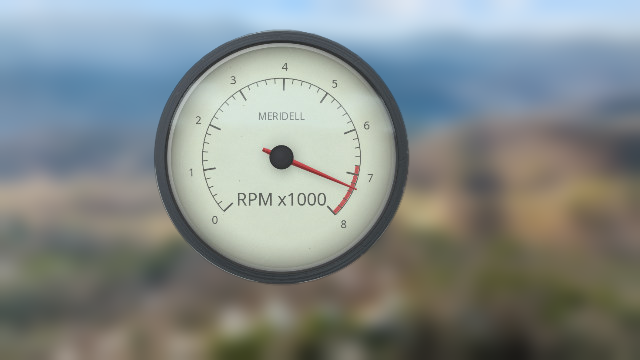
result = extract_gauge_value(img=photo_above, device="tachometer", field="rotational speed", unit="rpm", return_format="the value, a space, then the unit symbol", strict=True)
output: 7300 rpm
